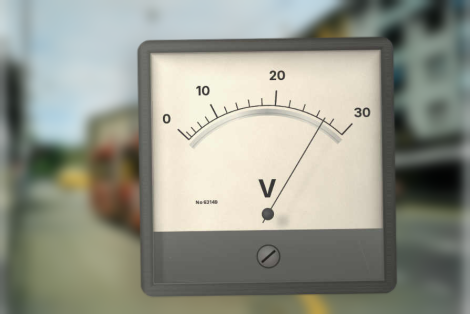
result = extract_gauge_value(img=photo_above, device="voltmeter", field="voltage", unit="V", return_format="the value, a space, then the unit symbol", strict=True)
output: 27 V
